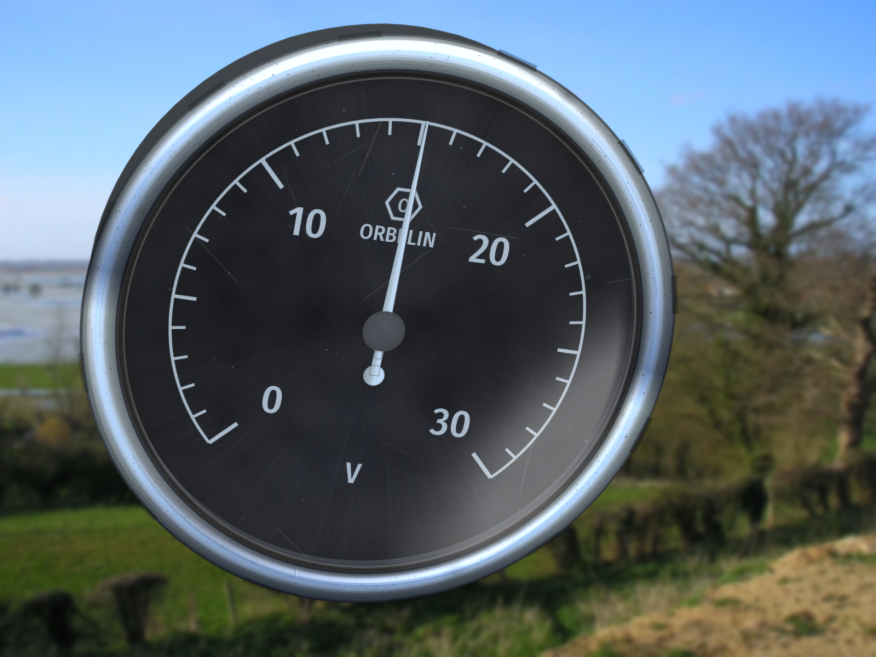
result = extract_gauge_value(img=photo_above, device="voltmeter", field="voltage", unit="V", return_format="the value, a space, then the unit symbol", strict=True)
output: 15 V
